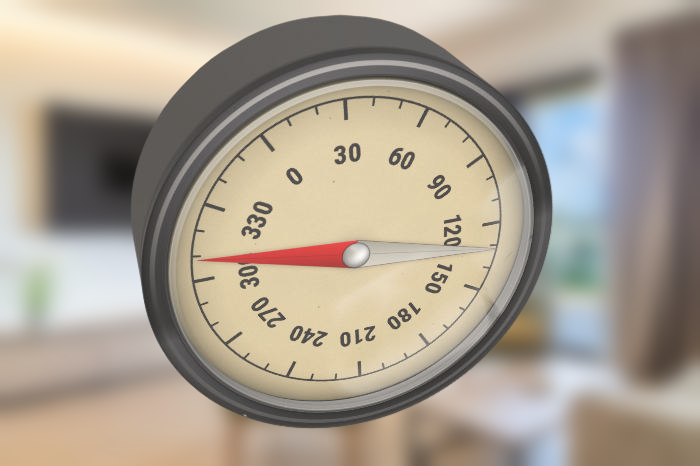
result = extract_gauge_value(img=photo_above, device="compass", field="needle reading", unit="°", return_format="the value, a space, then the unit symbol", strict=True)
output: 310 °
